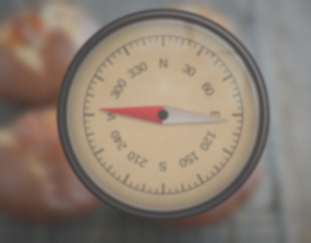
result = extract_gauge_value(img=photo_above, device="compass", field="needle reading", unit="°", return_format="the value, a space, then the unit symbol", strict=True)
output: 275 °
